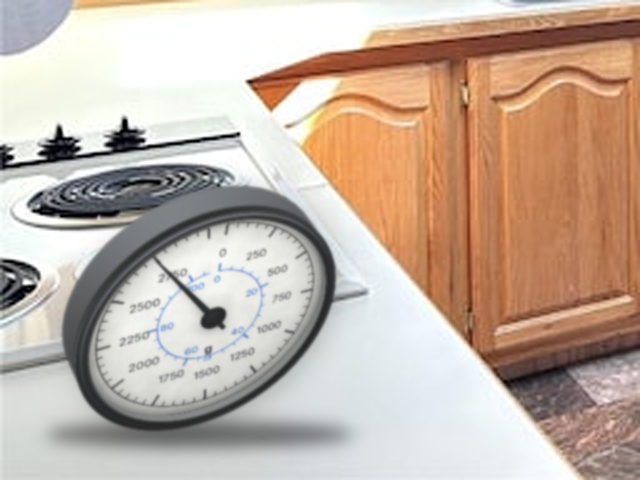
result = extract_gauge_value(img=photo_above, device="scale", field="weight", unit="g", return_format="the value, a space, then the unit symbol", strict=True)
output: 2750 g
